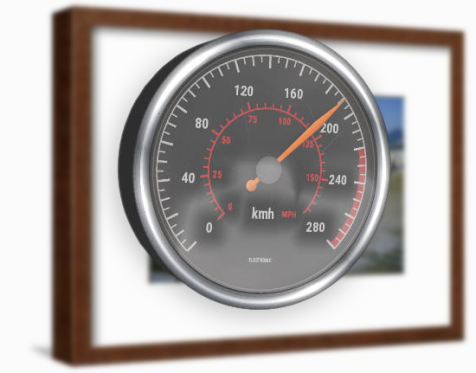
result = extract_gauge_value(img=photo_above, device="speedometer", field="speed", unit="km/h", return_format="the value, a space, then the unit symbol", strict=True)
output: 190 km/h
